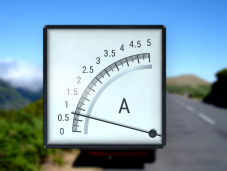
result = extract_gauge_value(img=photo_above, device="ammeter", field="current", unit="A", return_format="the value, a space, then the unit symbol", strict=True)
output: 0.75 A
